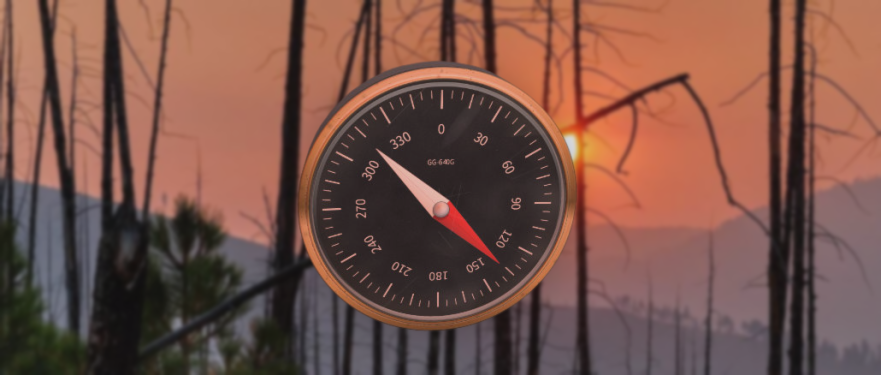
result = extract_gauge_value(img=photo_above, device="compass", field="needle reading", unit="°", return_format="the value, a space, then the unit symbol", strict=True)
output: 135 °
